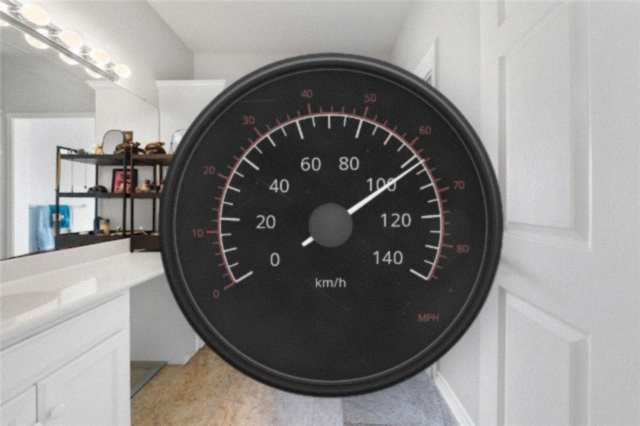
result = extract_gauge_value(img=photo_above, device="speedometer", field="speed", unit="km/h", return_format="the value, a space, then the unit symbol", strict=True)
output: 102.5 km/h
